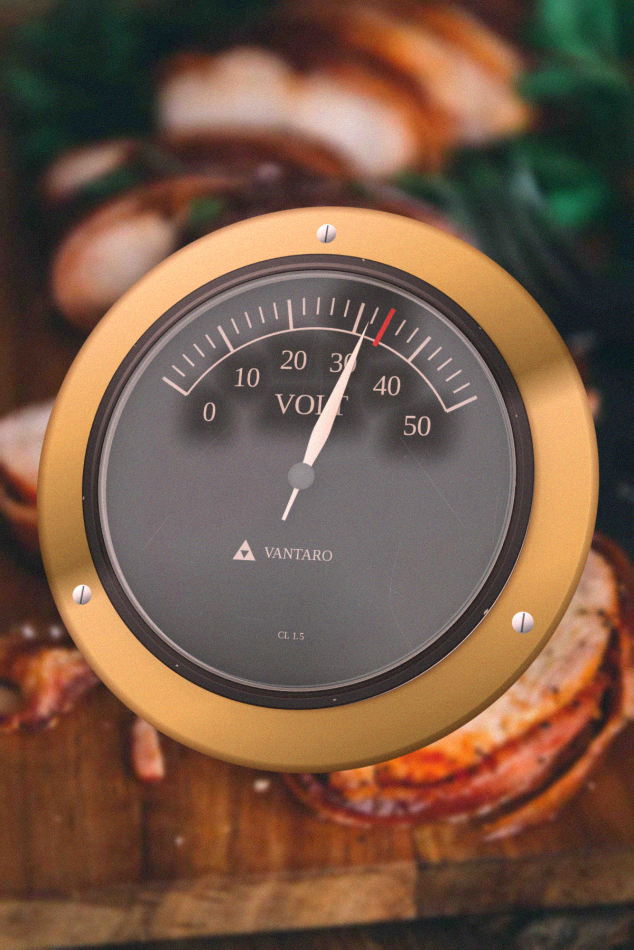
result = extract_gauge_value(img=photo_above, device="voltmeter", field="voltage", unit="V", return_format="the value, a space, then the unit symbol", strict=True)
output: 32 V
